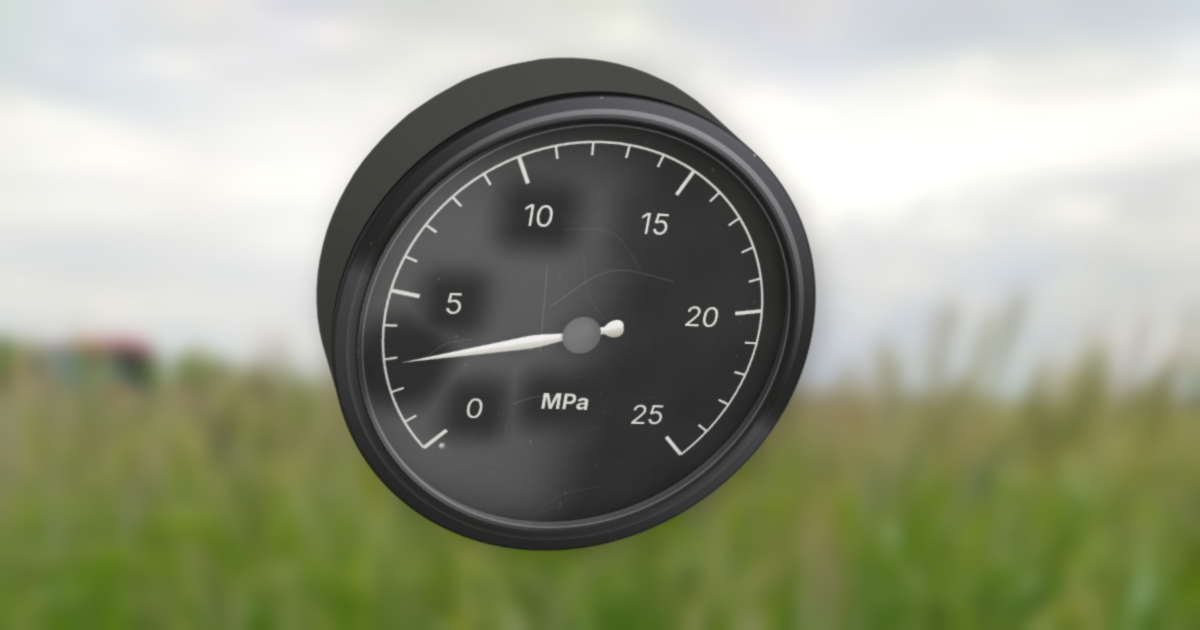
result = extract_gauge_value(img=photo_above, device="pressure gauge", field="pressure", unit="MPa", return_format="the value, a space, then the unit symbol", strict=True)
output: 3 MPa
